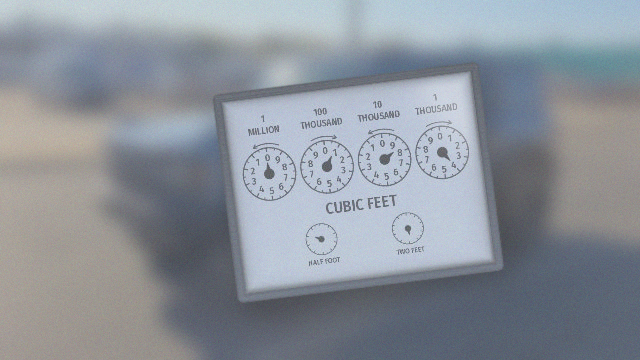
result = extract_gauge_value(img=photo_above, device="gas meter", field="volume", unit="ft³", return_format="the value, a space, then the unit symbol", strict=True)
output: 8400 ft³
